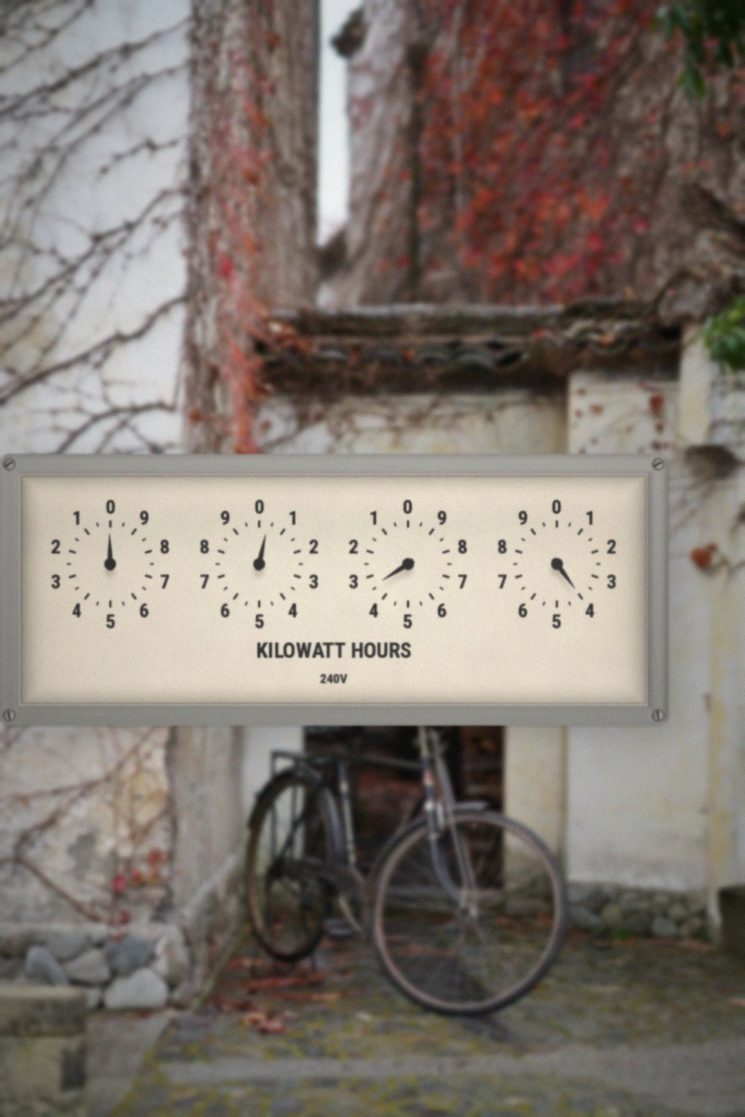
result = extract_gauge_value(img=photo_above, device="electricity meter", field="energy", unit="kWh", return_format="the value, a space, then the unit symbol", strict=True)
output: 34 kWh
